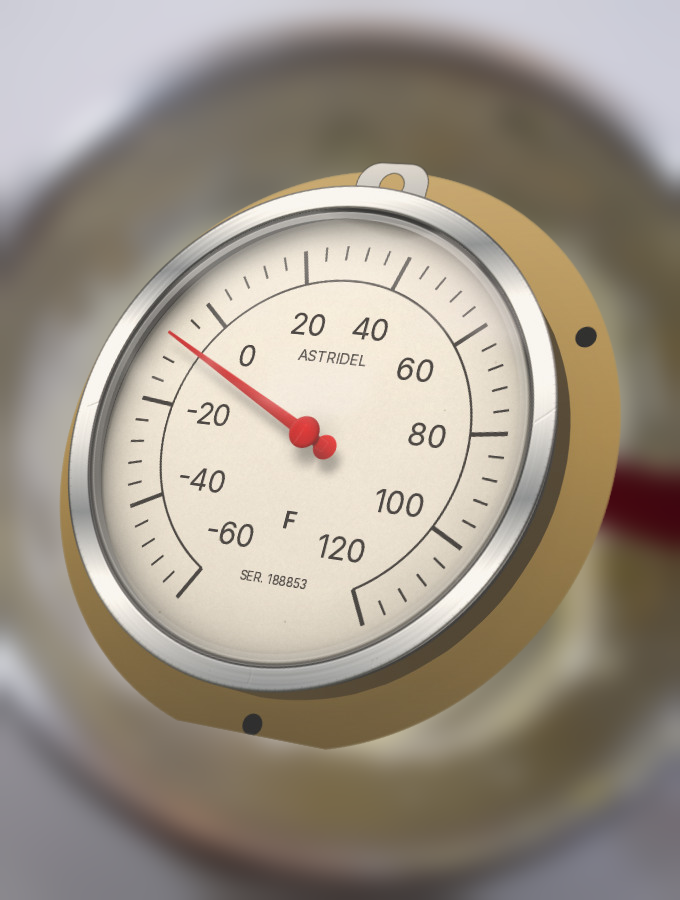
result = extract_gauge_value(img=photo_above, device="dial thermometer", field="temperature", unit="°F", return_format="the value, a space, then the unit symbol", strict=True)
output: -8 °F
